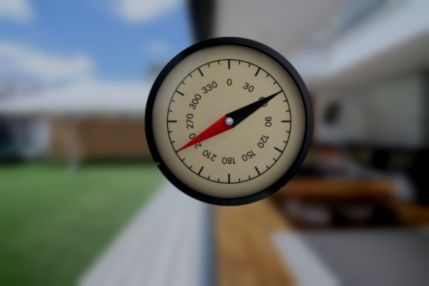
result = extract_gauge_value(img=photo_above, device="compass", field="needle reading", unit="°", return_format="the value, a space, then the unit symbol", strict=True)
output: 240 °
